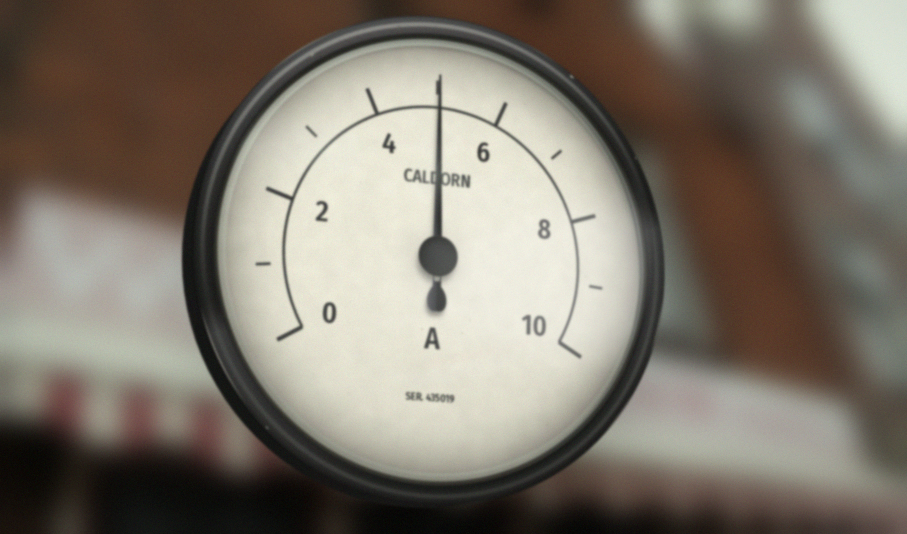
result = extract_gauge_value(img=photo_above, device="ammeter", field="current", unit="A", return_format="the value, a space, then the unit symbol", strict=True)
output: 5 A
